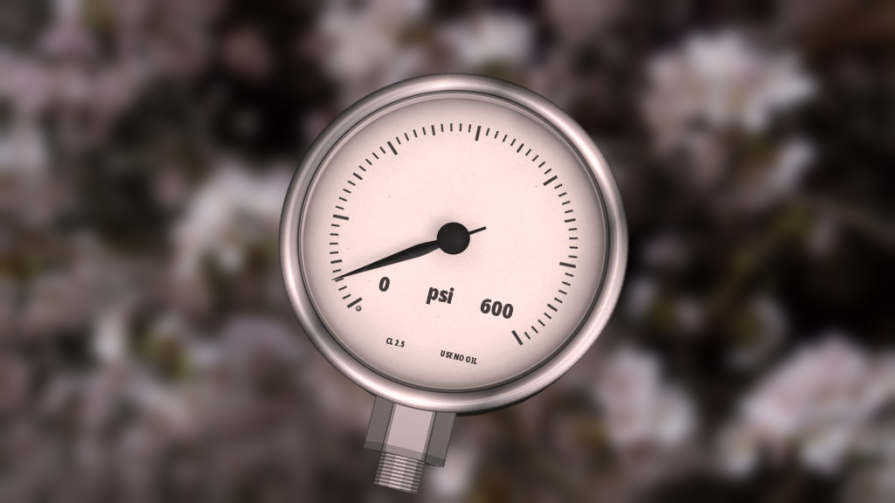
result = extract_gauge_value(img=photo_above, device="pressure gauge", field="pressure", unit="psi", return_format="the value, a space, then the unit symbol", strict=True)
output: 30 psi
